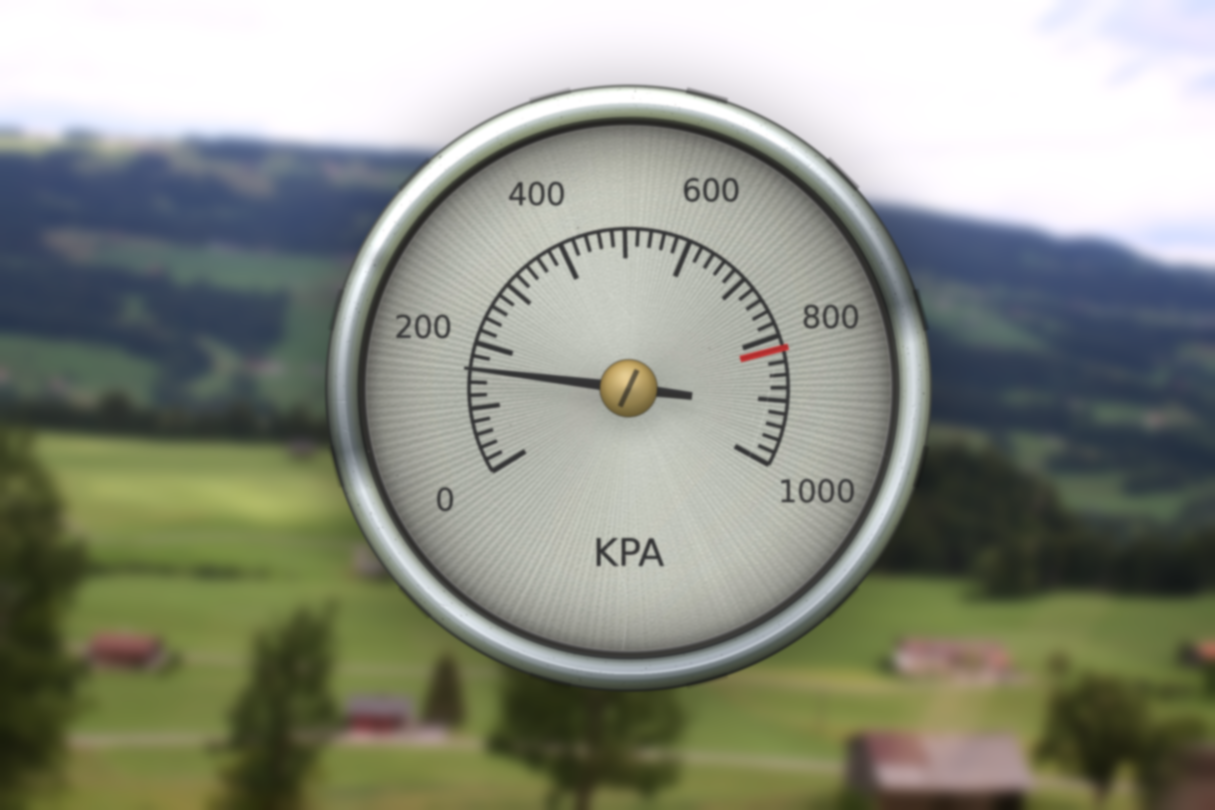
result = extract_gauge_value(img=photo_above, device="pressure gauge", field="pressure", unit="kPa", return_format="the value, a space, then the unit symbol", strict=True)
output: 160 kPa
